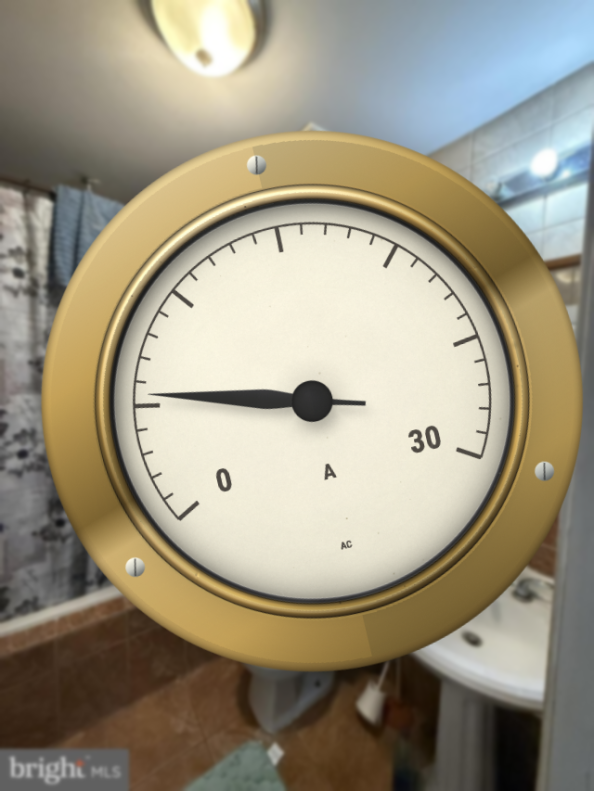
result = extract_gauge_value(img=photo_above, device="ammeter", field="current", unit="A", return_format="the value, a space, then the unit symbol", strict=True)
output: 5.5 A
